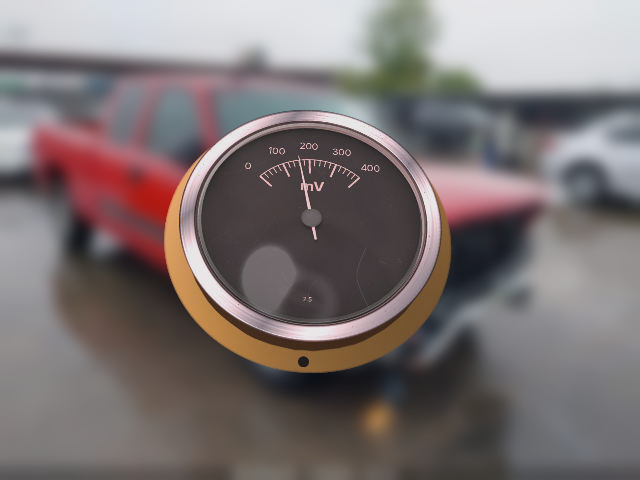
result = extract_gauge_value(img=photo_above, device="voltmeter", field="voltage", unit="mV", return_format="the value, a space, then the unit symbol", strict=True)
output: 160 mV
